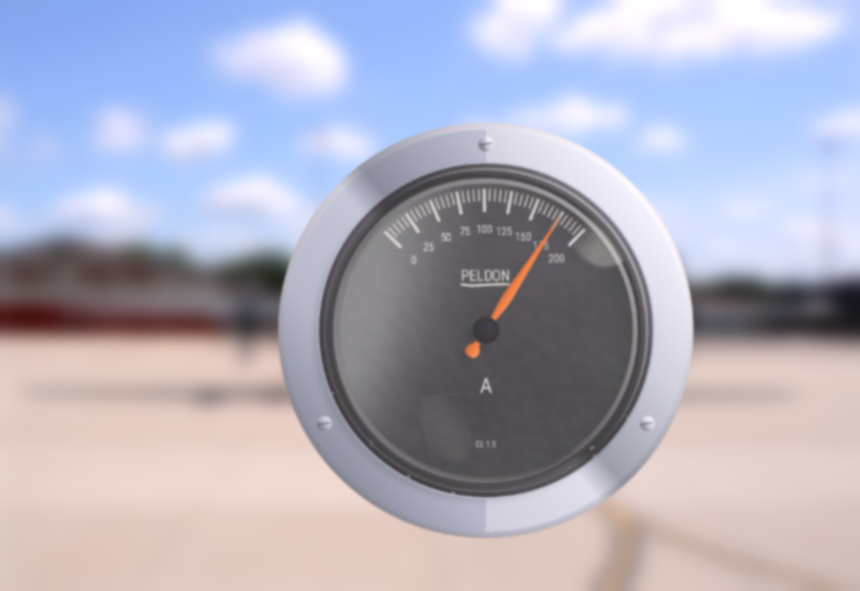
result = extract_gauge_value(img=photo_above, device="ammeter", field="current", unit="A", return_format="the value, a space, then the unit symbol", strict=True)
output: 175 A
